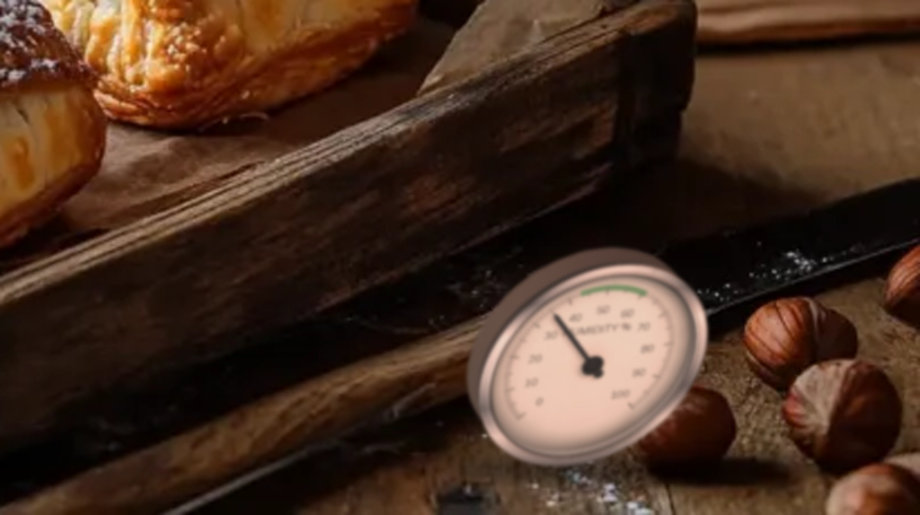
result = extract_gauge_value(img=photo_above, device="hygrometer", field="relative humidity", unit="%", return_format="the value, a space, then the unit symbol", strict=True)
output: 35 %
